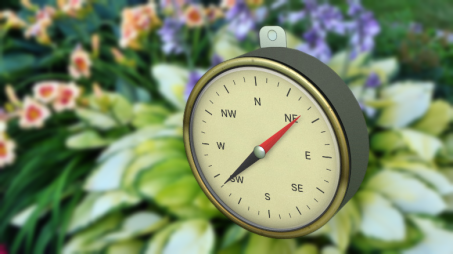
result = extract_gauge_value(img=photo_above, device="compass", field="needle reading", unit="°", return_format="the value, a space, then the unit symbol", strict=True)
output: 50 °
